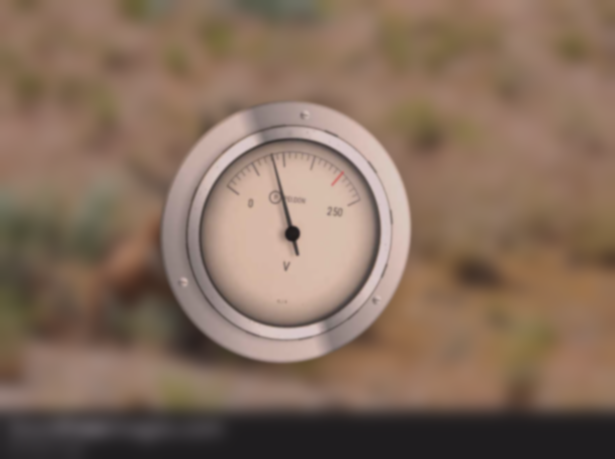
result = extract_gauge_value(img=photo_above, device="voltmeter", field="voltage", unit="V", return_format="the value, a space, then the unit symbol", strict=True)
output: 80 V
